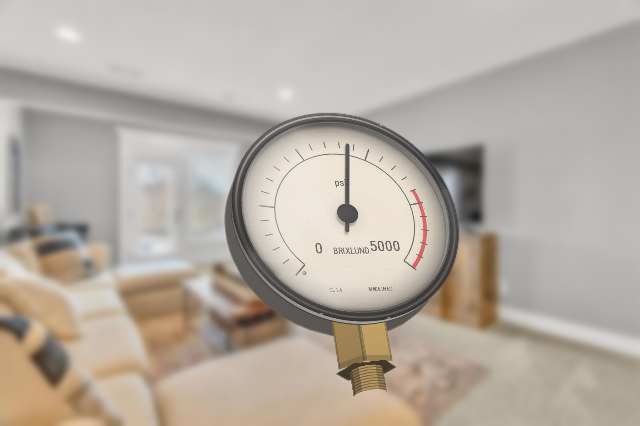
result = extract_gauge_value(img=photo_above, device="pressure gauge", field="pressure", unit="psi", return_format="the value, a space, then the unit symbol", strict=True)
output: 2700 psi
